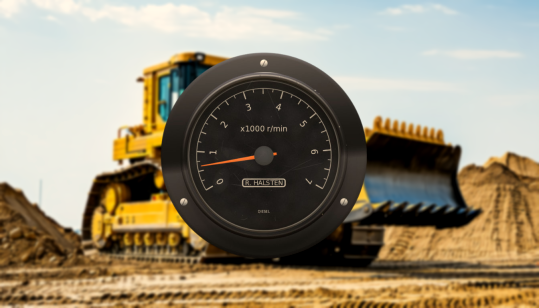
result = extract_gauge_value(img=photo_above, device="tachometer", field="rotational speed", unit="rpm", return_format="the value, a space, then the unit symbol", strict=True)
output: 625 rpm
